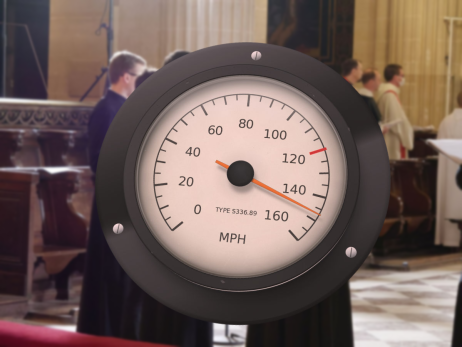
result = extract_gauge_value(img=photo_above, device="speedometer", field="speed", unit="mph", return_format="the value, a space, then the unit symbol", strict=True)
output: 147.5 mph
